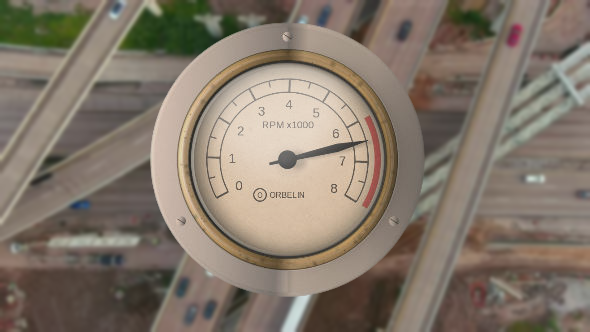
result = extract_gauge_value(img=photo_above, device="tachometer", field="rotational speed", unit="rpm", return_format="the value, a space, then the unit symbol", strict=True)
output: 6500 rpm
